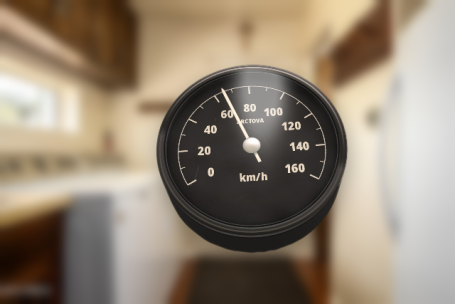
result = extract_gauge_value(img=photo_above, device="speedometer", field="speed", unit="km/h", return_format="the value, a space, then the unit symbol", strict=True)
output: 65 km/h
